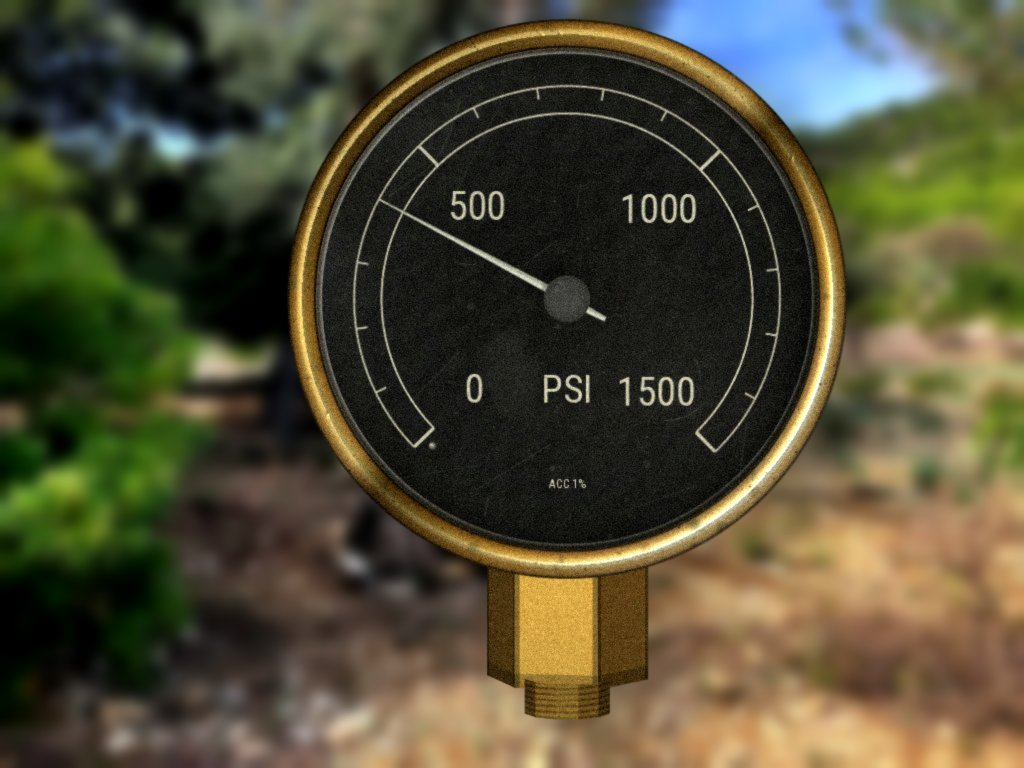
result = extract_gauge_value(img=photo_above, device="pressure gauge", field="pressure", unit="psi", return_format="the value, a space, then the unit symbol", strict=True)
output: 400 psi
